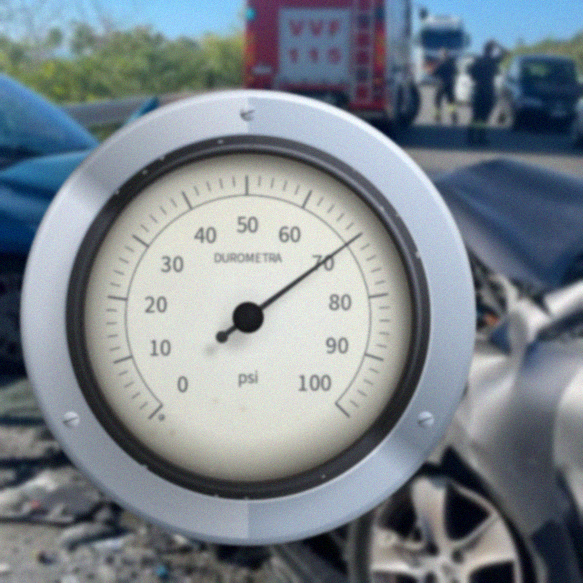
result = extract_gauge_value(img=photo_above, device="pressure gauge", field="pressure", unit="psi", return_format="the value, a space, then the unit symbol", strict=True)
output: 70 psi
